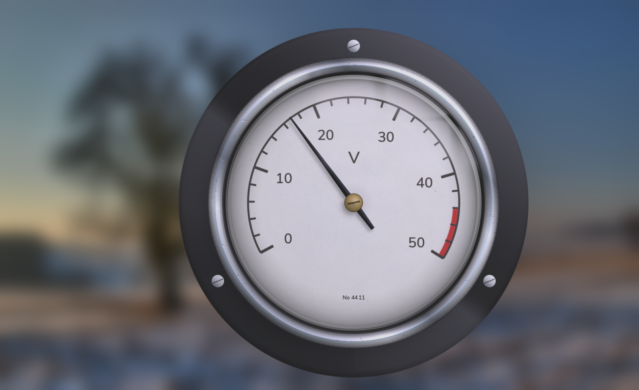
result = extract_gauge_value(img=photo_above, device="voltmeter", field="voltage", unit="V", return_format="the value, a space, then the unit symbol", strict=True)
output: 17 V
